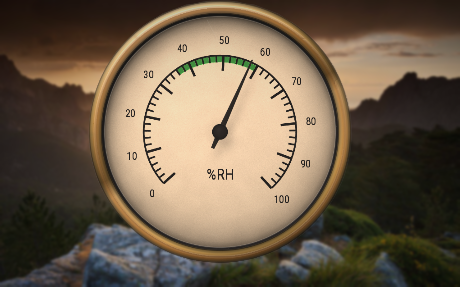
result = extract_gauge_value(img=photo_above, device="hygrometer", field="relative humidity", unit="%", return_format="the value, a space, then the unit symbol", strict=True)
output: 58 %
